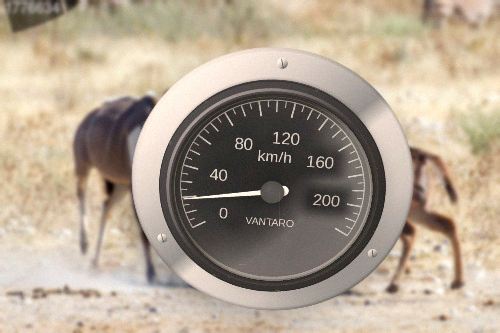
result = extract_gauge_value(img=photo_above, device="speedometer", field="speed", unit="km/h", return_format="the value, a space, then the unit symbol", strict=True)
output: 20 km/h
